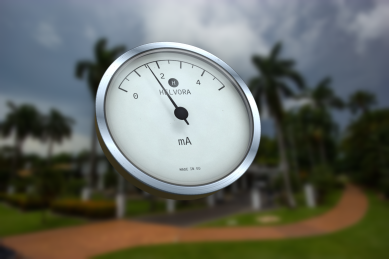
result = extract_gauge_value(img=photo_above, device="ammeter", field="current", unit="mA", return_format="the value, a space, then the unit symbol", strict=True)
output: 1.5 mA
